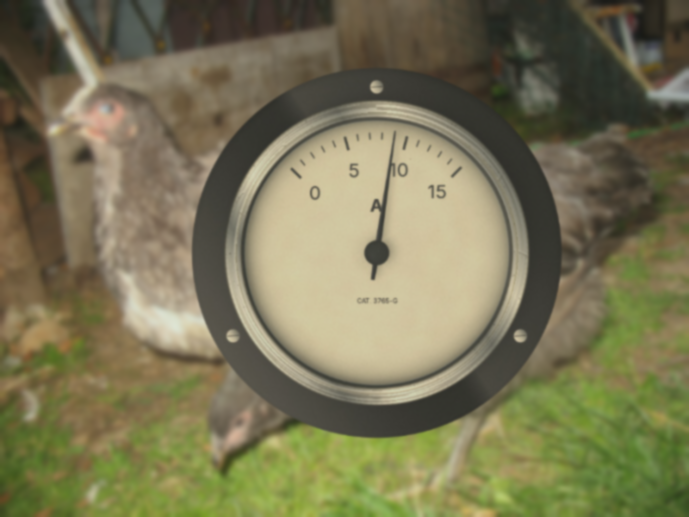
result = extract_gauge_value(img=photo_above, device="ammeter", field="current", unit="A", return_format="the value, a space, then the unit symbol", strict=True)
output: 9 A
